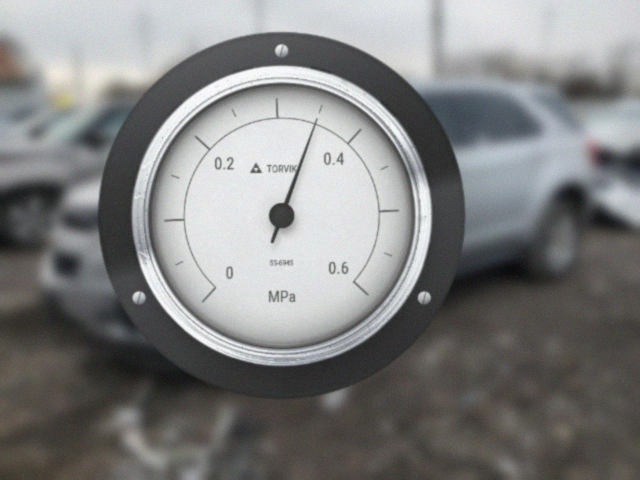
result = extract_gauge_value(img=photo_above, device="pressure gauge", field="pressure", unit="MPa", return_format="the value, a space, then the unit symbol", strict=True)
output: 0.35 MPa
